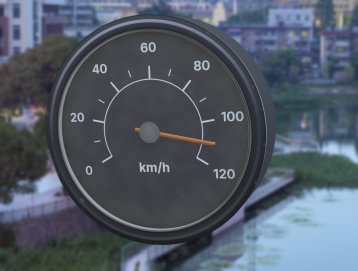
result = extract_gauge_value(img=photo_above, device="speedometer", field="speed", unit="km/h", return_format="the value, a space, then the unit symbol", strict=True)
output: 110 km/h
